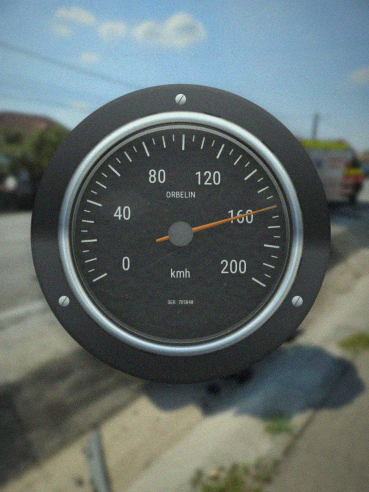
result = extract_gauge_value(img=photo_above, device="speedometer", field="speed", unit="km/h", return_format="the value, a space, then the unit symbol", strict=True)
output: 160 km/h
